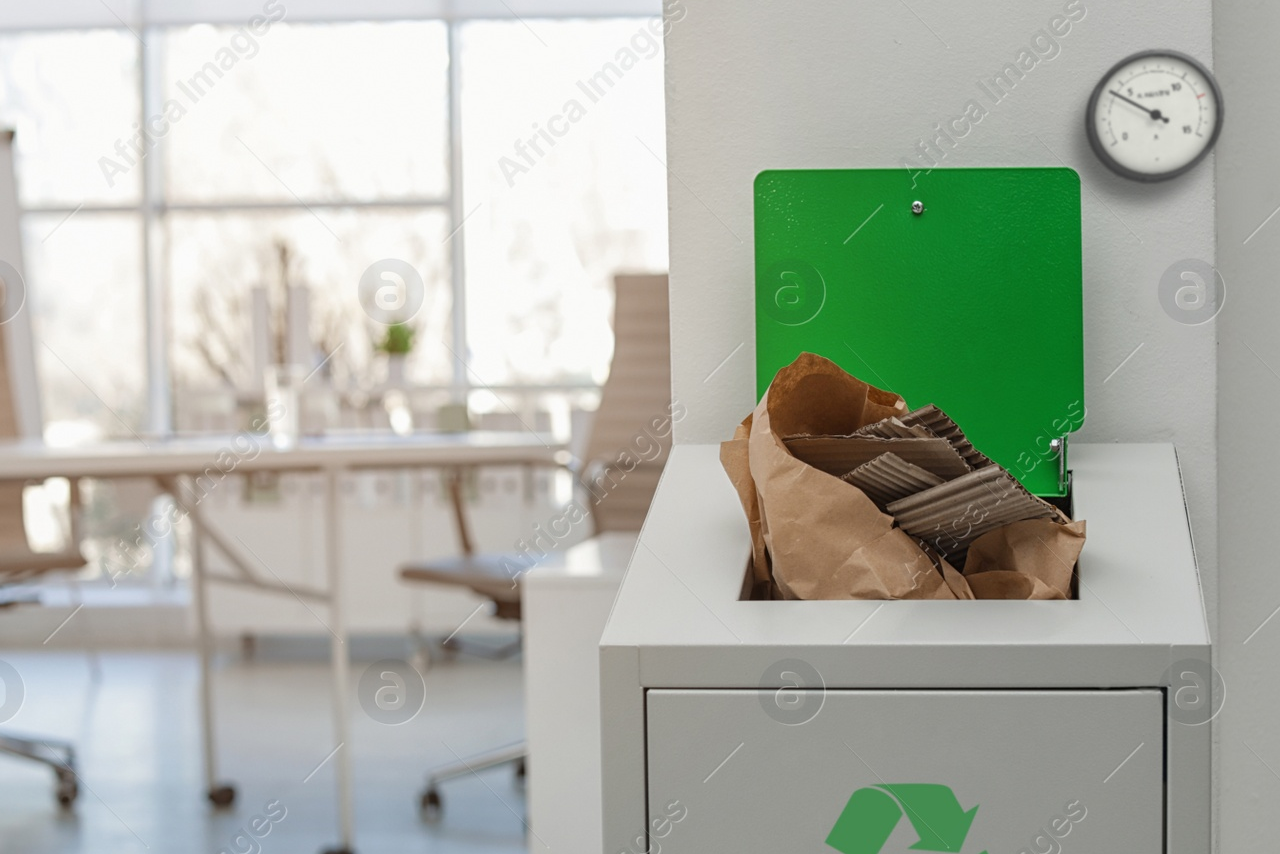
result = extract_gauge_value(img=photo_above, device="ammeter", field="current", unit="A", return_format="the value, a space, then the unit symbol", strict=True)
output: 4 A
